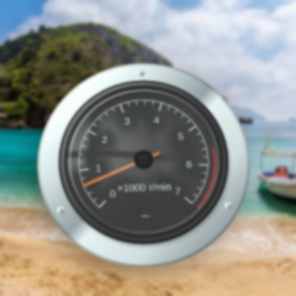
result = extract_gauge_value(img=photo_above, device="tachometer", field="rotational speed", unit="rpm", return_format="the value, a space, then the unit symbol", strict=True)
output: 600 rpm
